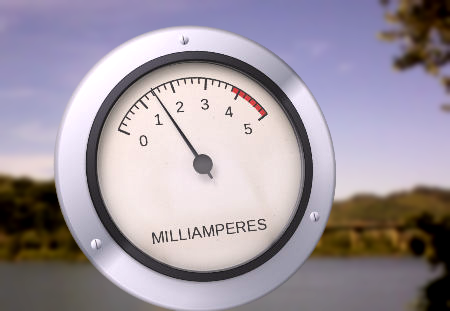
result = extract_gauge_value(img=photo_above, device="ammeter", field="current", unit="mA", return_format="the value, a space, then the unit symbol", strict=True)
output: 1.4 mA
